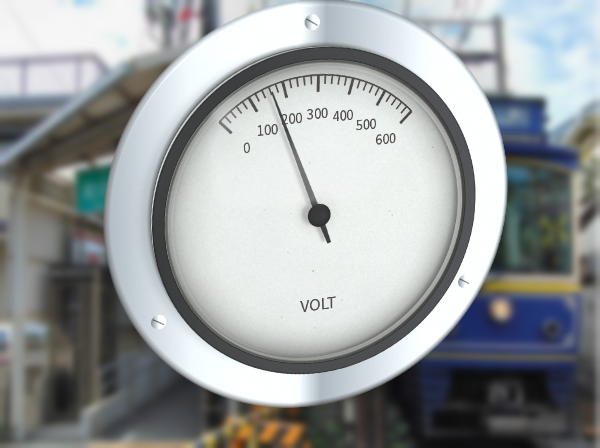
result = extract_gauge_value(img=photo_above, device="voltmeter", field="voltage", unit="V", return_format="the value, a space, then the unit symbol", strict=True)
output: 160 V
